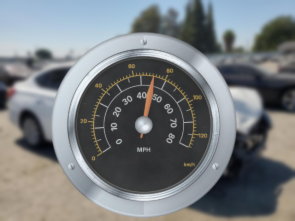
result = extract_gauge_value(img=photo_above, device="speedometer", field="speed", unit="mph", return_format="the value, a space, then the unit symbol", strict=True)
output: 45 mph
